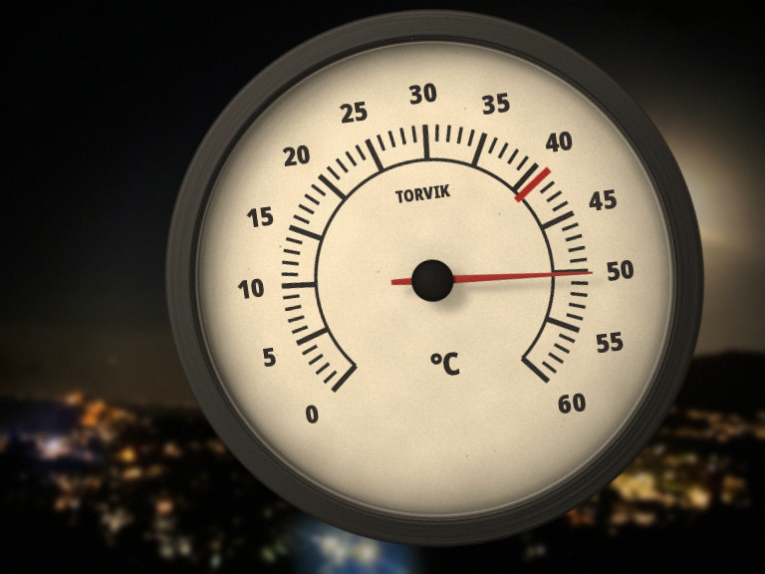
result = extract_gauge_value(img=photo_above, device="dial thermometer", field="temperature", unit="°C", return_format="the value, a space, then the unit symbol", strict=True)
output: 50 °C
